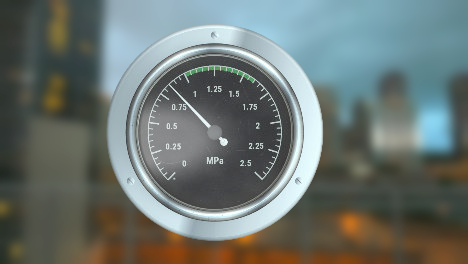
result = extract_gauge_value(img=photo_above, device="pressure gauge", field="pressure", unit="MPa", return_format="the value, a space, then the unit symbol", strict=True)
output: 0.85 MPa
